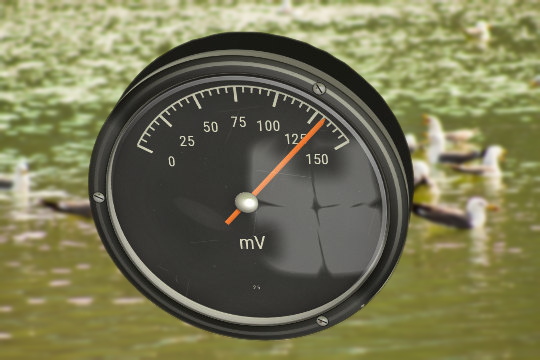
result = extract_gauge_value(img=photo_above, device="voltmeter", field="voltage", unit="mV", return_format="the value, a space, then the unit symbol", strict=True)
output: 130 mV
